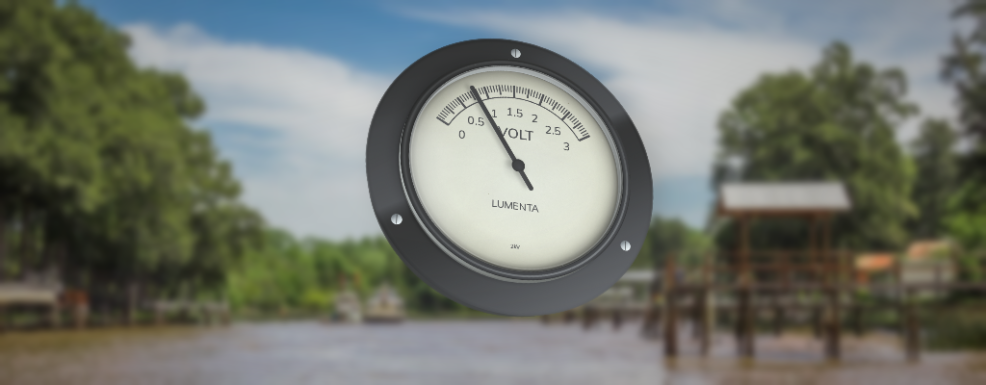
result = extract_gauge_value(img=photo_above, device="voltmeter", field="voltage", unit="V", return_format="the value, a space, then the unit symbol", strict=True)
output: 0.75 V
